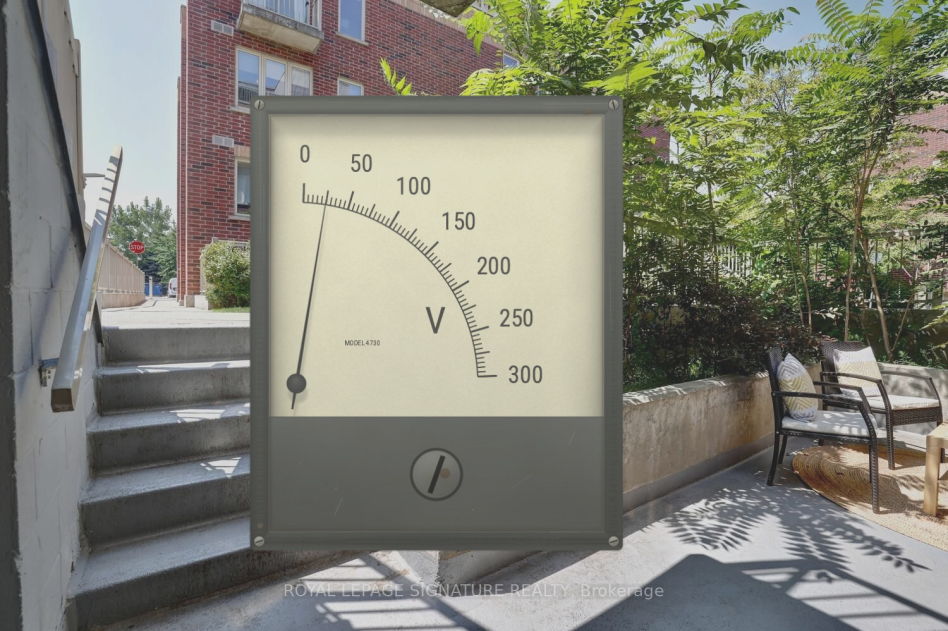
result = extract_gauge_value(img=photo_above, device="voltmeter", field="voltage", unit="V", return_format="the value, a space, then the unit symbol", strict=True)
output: 25 V
